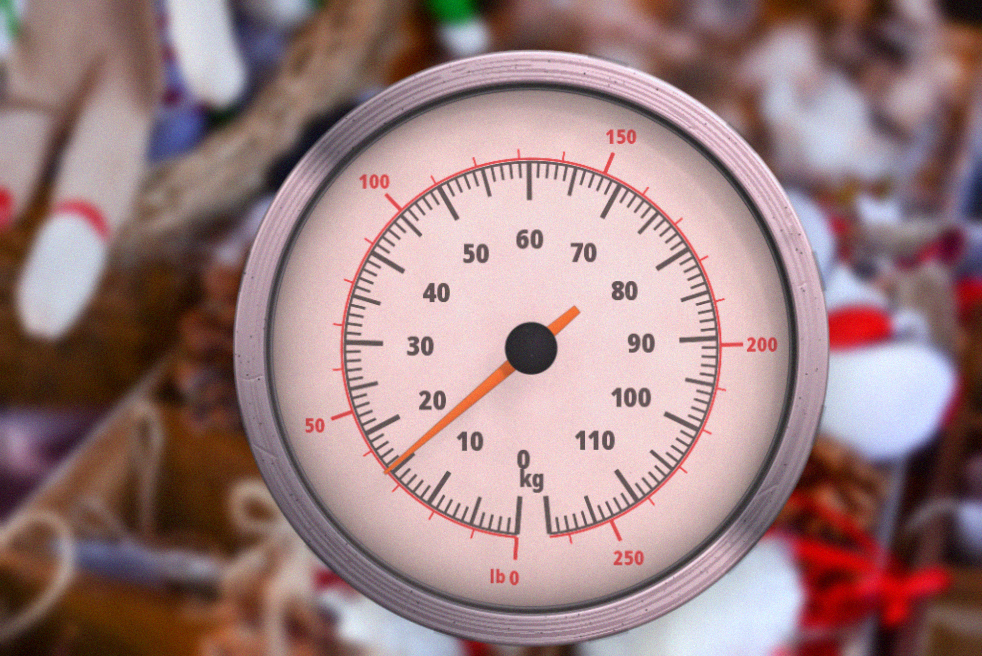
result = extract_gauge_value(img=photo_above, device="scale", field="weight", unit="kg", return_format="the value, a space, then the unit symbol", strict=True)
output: 15.5 kg
